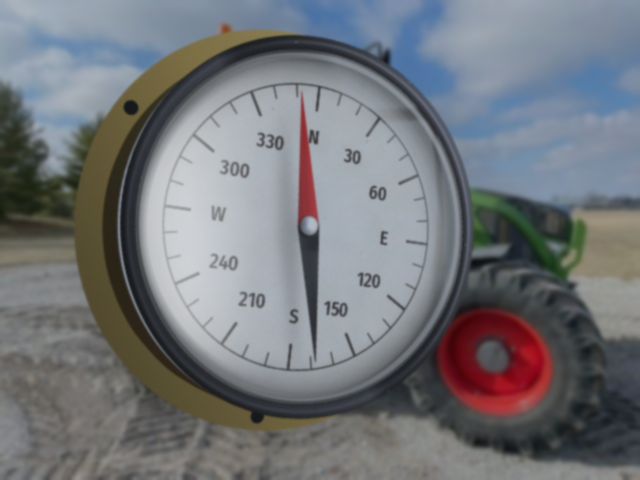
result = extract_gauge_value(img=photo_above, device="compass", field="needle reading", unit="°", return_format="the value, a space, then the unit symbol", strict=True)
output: 350 °
